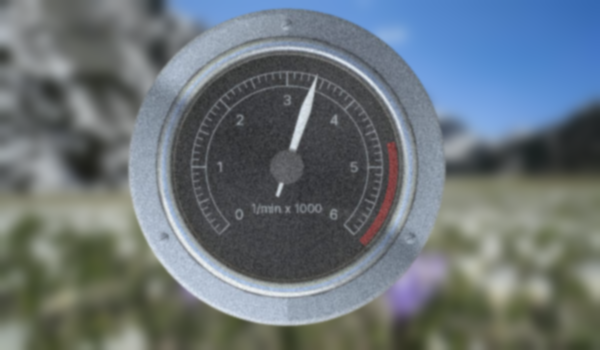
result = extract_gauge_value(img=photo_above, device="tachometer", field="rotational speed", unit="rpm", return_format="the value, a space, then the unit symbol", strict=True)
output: 3400 rpm
